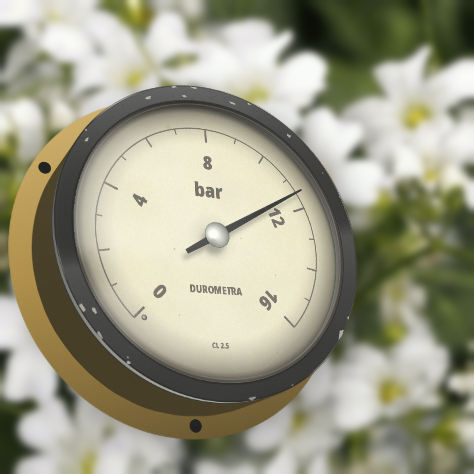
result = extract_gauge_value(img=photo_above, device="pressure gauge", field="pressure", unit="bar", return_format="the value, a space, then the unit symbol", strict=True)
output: 11.5 bar
